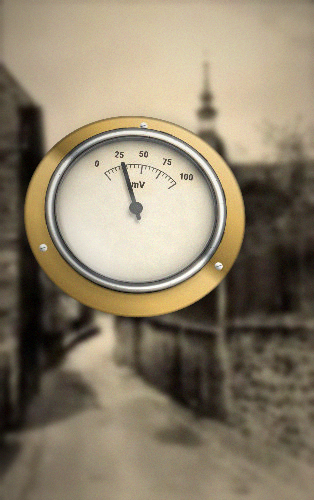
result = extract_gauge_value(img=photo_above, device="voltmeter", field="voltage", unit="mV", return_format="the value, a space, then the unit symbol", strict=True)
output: 25 mV
